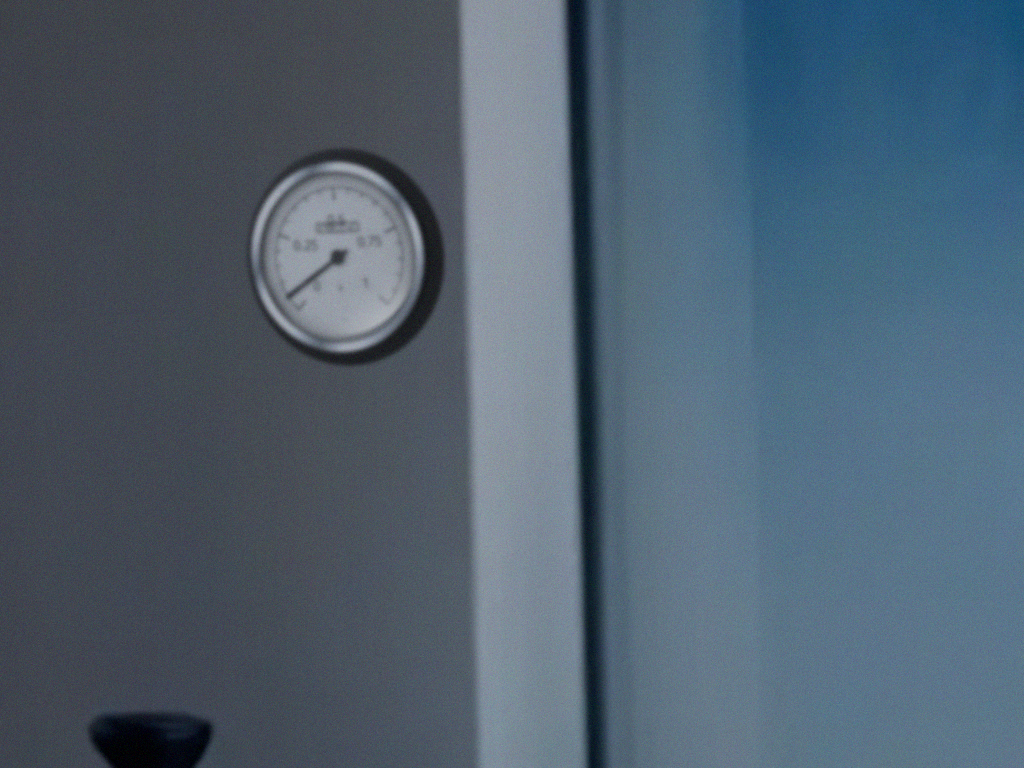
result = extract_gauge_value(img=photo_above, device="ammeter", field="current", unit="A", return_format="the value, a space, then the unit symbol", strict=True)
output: 0.05 A
